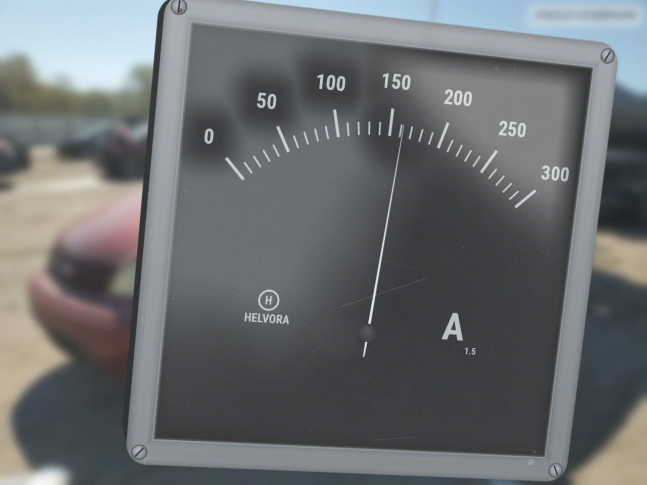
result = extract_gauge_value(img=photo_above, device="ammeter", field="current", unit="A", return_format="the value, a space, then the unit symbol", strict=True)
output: 160 A
